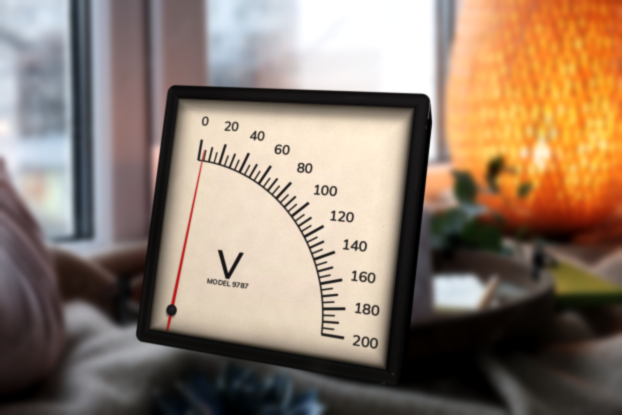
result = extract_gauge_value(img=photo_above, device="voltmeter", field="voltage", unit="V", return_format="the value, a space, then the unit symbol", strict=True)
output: 5 V
